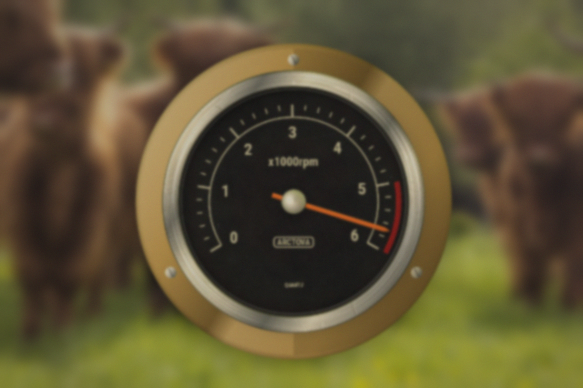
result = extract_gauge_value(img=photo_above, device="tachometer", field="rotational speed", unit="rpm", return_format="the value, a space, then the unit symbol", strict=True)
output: 5700 rpm
